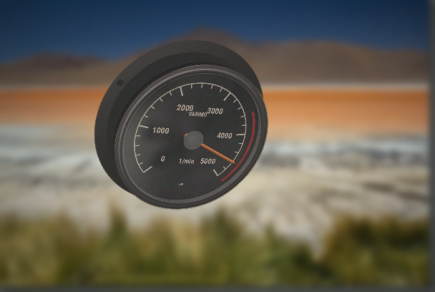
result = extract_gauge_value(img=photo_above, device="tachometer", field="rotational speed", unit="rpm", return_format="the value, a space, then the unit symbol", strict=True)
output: 4600 rpm
